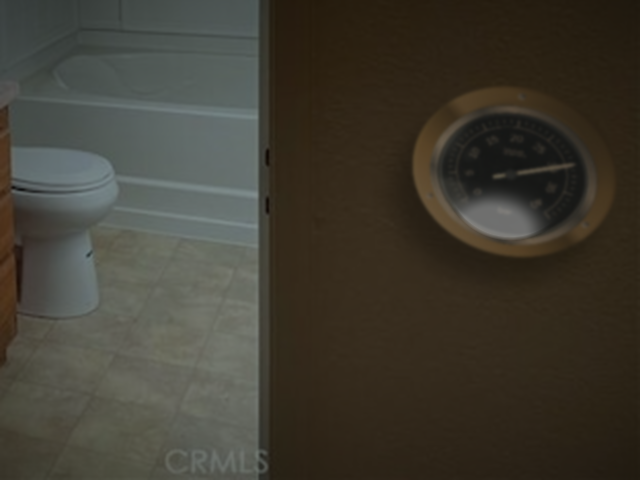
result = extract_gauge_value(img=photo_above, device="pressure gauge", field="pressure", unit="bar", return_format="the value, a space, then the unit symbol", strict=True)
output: 30 bar
